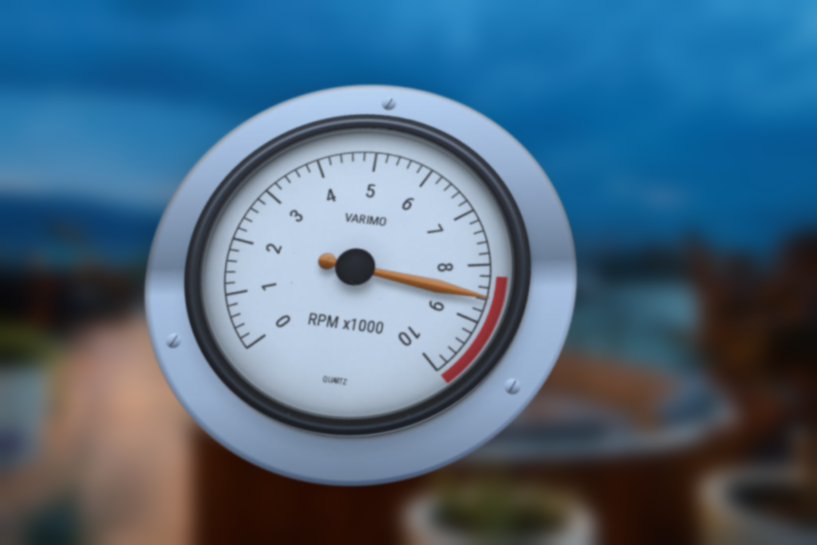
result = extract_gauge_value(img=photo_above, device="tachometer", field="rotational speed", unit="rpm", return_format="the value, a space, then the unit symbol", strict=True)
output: 8600 rpm
